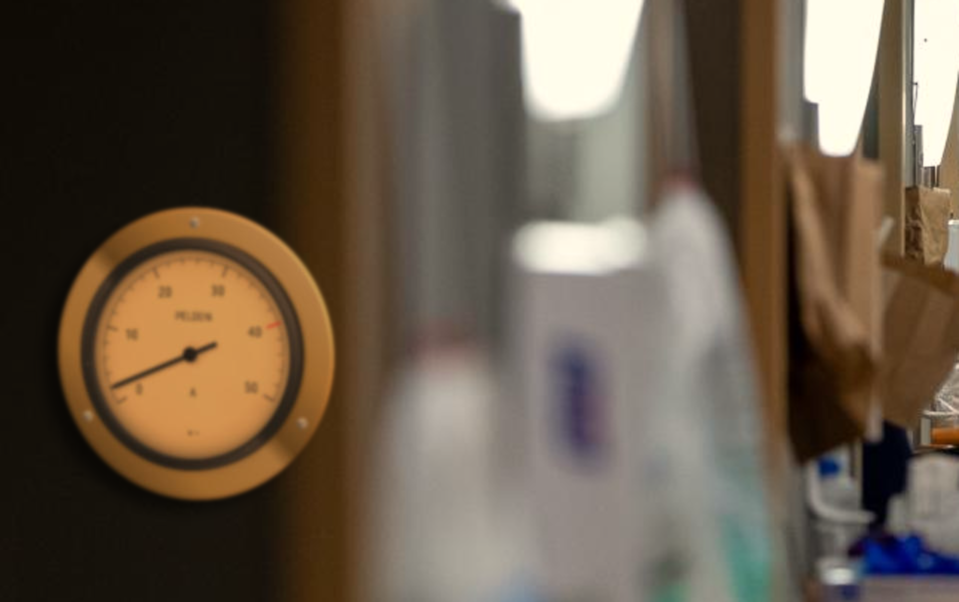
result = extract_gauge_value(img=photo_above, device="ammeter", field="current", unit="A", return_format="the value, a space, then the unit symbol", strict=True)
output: 2 A
